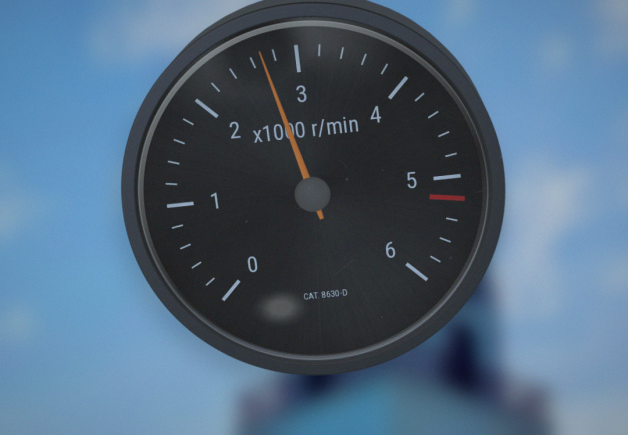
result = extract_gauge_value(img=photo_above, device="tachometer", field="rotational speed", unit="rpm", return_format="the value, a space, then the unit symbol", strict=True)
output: 2700 rpm
